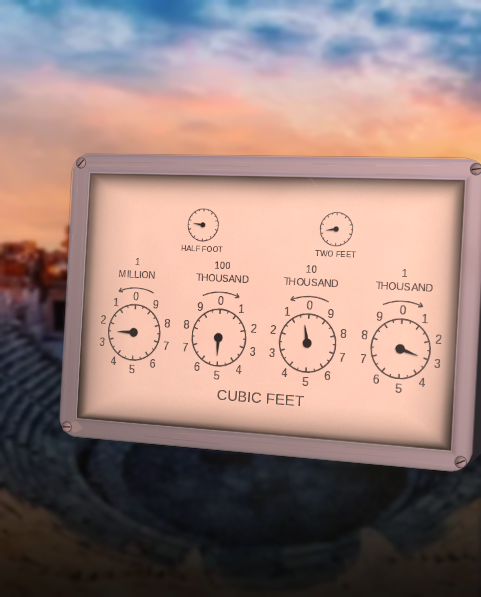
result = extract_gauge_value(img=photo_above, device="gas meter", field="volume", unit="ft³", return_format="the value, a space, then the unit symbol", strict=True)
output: 250300 ft³
